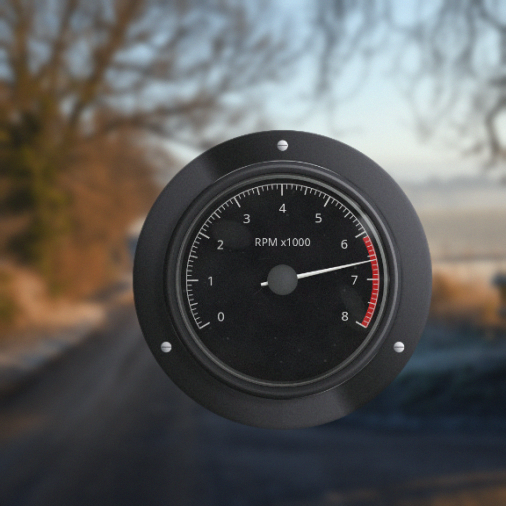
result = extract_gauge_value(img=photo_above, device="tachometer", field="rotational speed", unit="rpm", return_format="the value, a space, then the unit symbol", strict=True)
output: 6600 rpm
